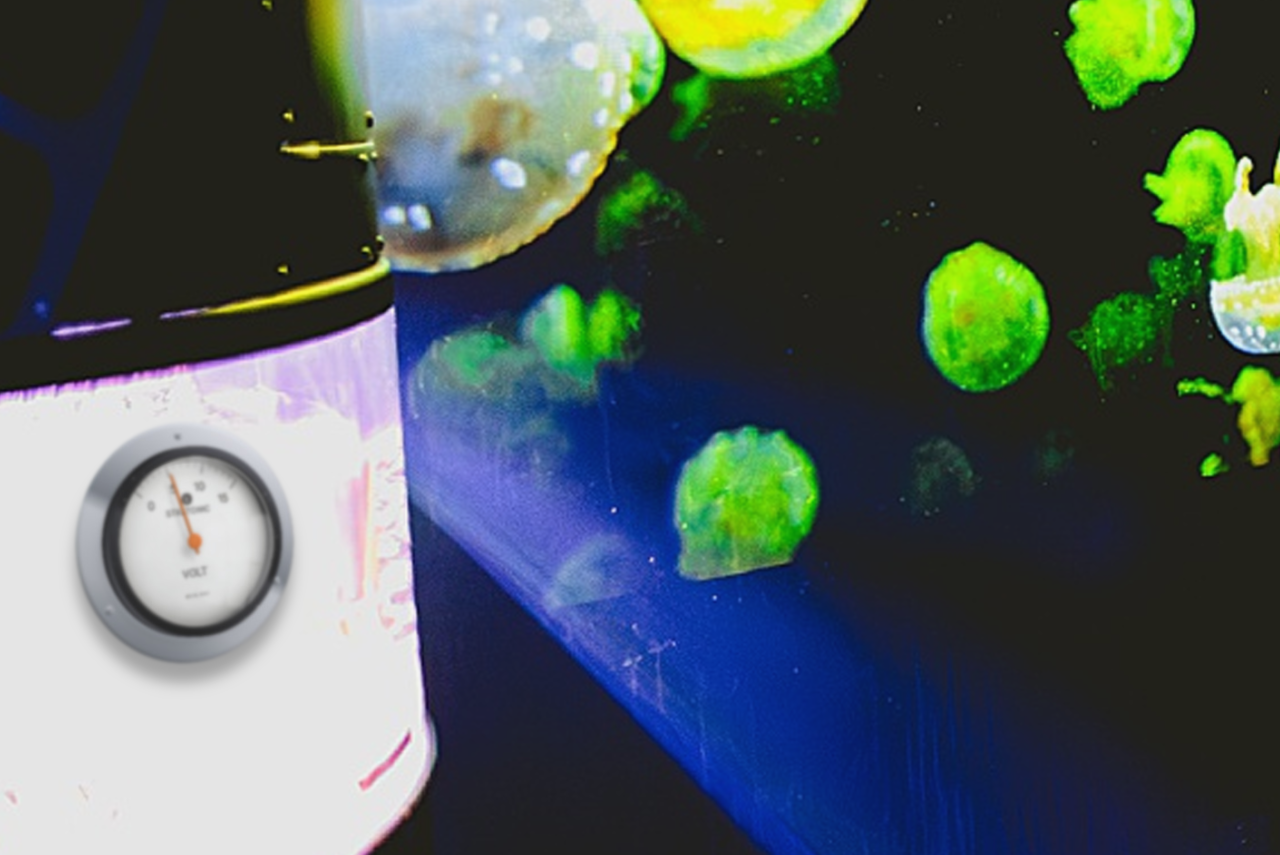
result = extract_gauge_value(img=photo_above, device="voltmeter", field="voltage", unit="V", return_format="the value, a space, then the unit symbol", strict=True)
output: 5 V
